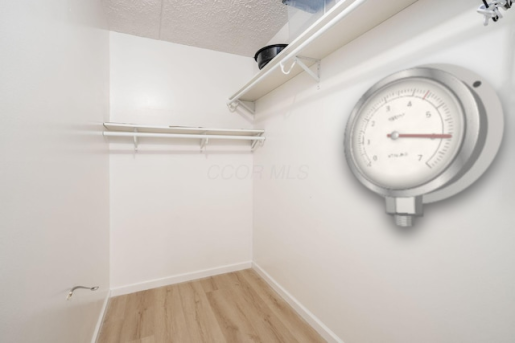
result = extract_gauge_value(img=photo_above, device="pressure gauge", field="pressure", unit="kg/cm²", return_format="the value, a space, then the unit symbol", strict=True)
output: 6 kg/cm²
